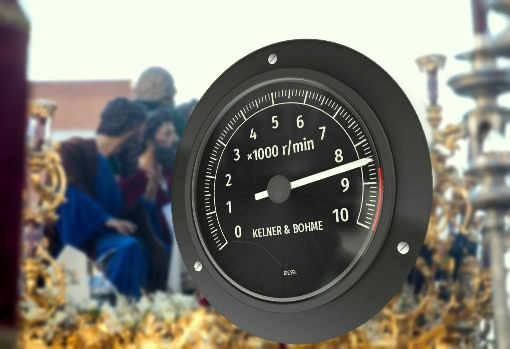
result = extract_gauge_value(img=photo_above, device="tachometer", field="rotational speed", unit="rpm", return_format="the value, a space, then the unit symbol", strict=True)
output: 8500 rpm
